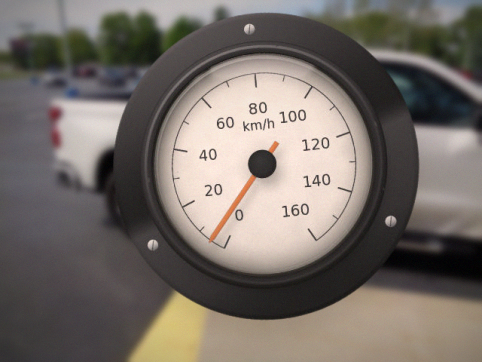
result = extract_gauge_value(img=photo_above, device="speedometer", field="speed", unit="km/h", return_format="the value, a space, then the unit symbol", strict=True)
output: 5 km/h
